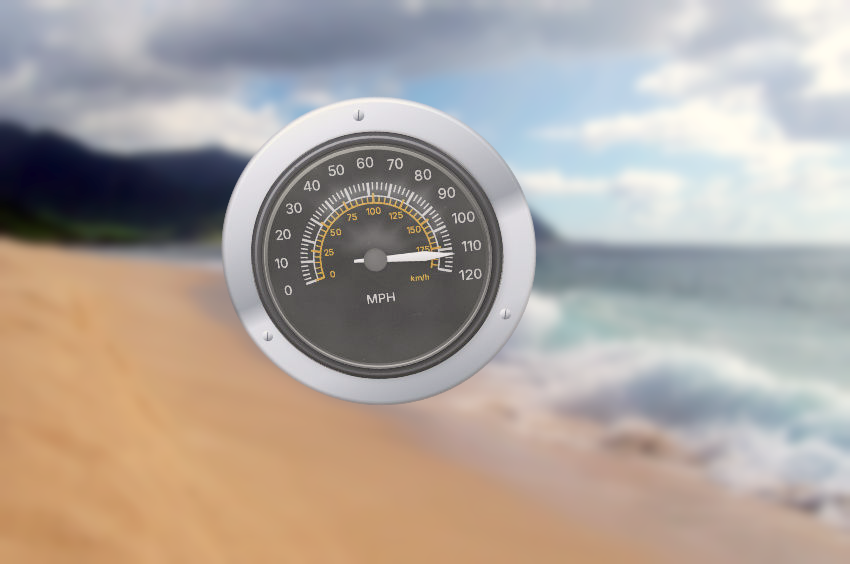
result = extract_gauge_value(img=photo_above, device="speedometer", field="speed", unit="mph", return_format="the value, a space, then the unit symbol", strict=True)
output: 112 mph
